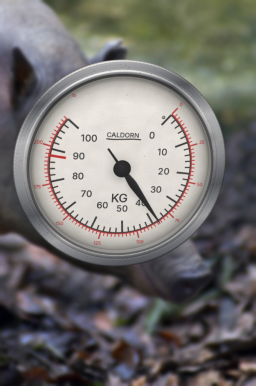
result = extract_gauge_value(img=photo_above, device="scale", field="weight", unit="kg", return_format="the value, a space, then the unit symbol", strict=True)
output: 38 kg
